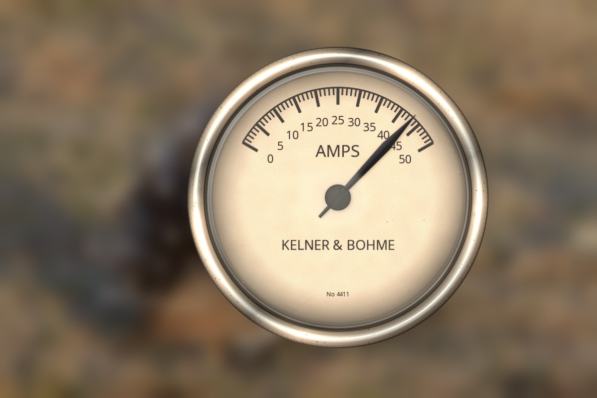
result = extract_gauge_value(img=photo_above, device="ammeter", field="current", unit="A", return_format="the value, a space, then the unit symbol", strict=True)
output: 43 A
